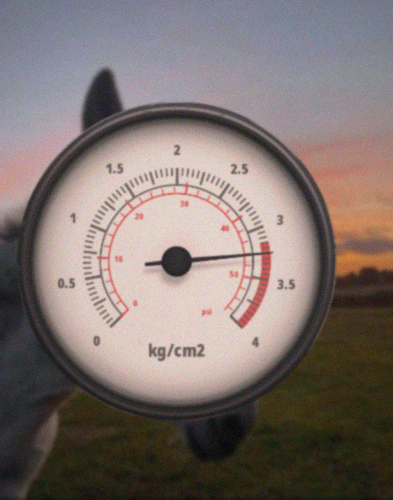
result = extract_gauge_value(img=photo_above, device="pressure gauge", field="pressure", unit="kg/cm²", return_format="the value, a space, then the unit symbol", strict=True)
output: 3.25 kg/cm²
